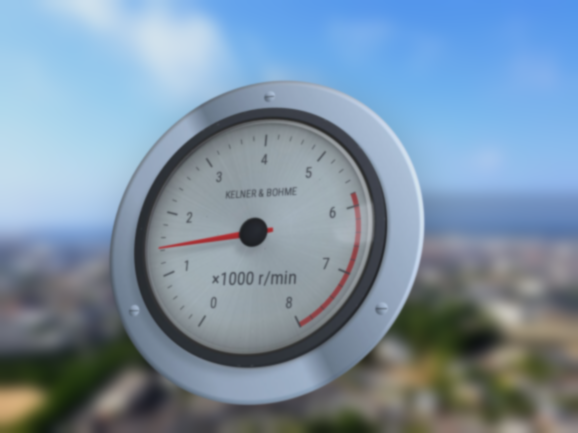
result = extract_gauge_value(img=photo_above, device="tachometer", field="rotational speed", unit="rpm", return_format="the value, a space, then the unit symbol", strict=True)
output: 1400 rpm
